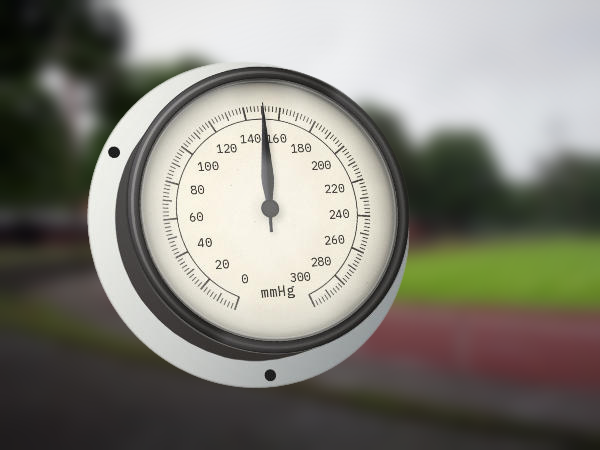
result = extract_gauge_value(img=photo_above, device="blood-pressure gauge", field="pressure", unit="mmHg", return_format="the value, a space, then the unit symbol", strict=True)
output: 150 mmHg
